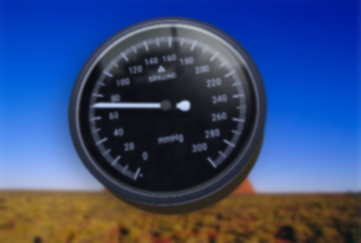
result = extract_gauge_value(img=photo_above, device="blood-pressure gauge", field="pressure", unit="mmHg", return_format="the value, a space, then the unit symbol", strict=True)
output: 70 mmHg
